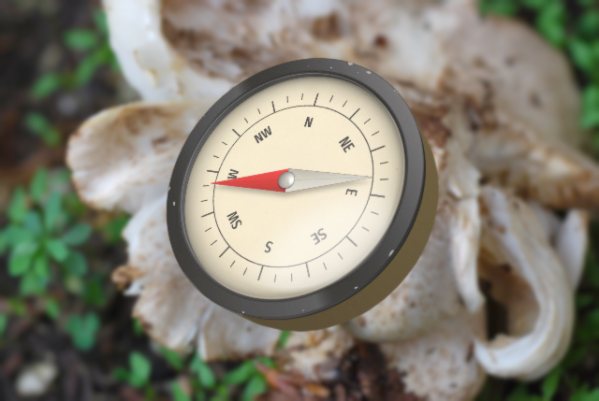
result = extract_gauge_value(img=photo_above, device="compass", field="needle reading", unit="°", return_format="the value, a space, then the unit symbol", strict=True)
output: 260 °
